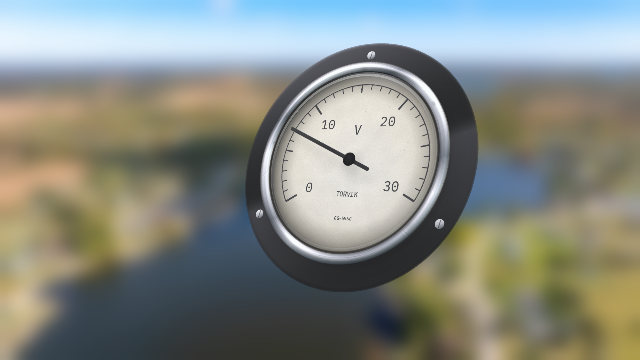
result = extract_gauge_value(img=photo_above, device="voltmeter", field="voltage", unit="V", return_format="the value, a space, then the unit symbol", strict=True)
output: 7 V
